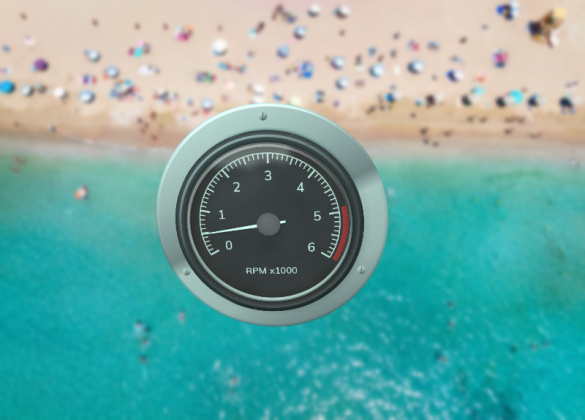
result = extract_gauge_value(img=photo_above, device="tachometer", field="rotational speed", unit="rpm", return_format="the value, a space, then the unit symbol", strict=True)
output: 500 rpm
